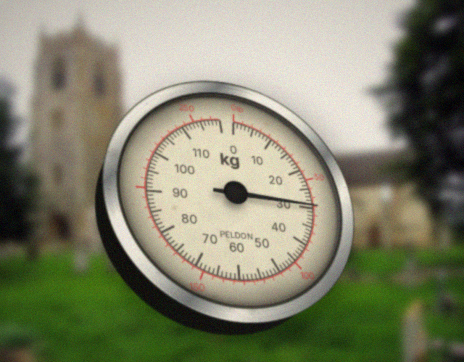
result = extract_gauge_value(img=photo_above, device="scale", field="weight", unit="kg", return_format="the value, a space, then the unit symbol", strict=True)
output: 30 kg
